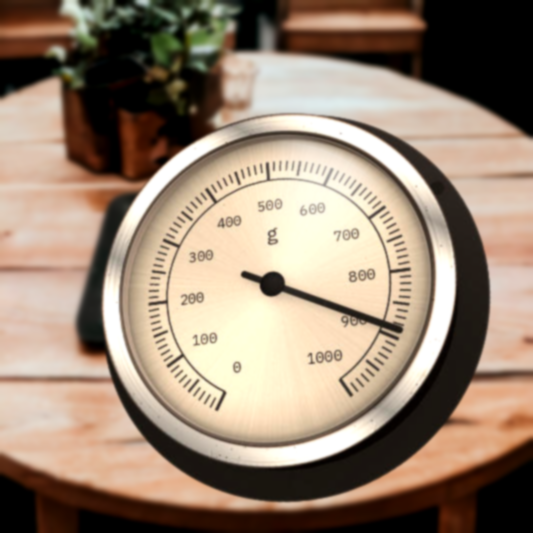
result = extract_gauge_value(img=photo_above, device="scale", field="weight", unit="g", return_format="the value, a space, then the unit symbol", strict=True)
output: 890 g
